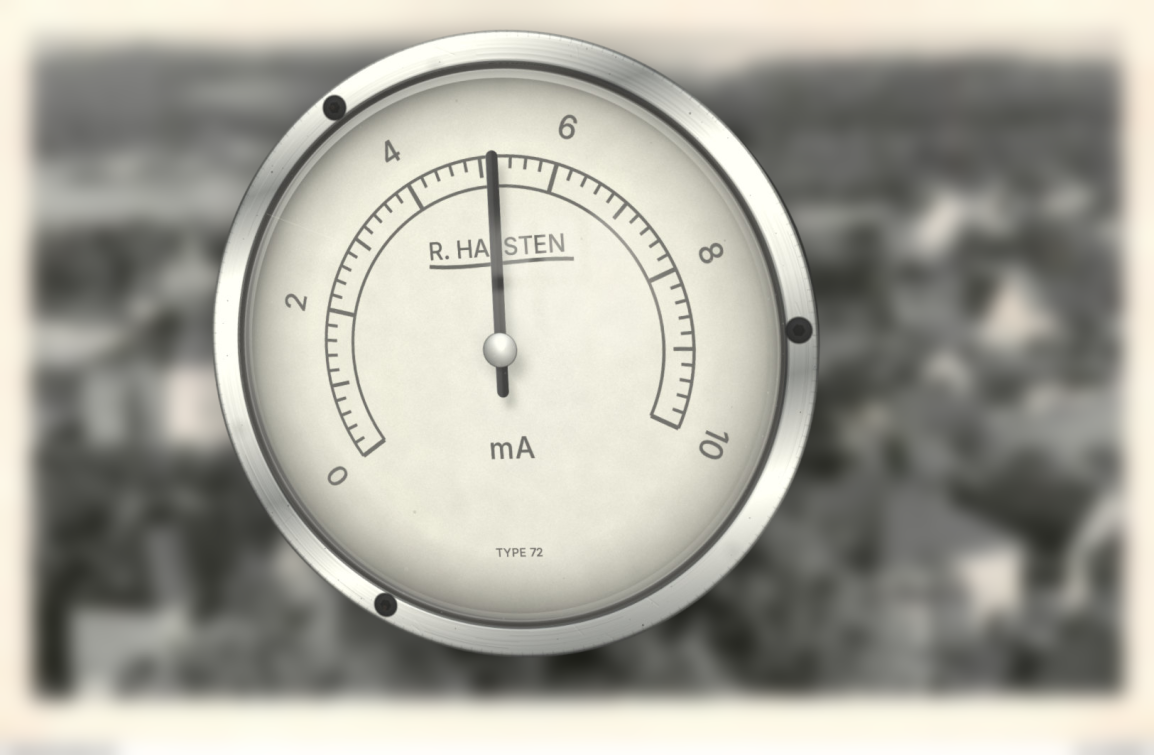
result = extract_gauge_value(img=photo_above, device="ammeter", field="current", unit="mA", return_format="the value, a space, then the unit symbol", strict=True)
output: 5.2 mA
